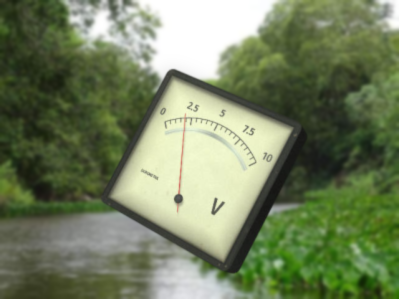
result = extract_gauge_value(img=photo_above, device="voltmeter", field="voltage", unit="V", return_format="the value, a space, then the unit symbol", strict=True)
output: 2 V
